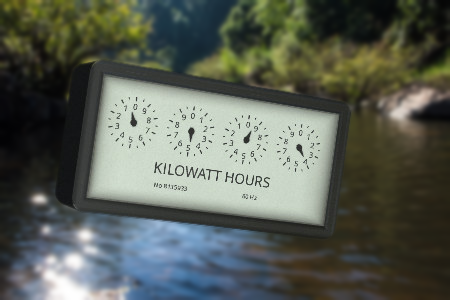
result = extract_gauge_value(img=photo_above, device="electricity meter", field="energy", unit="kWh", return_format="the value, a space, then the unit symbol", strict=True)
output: 494 kWh
